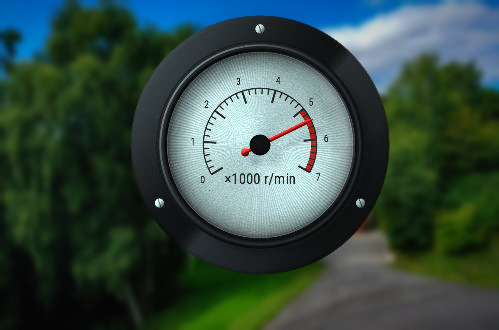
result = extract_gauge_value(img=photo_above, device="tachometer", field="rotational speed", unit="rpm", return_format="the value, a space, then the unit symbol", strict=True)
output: 5400 rpm
